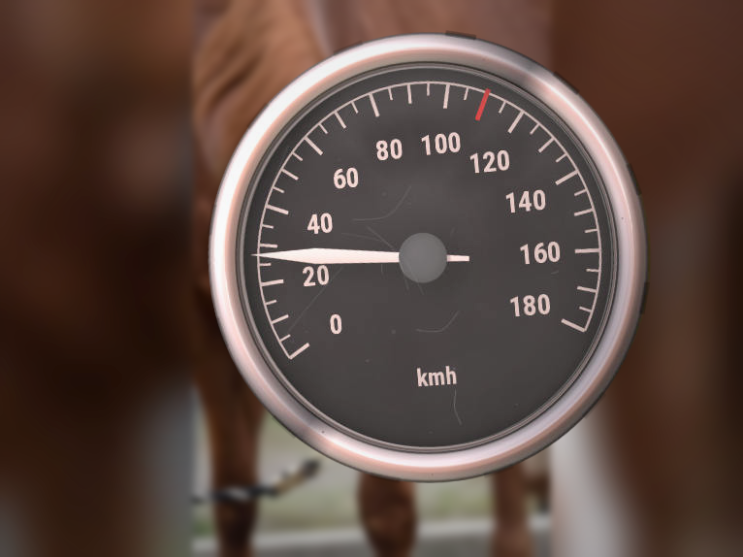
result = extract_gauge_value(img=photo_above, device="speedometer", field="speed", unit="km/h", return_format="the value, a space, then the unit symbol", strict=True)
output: 27.5 km/h
